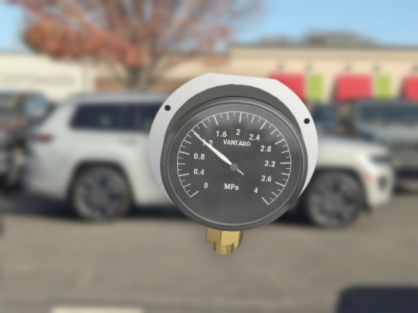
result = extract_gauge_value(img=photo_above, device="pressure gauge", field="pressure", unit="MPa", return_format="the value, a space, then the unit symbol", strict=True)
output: 1.2 MPa
